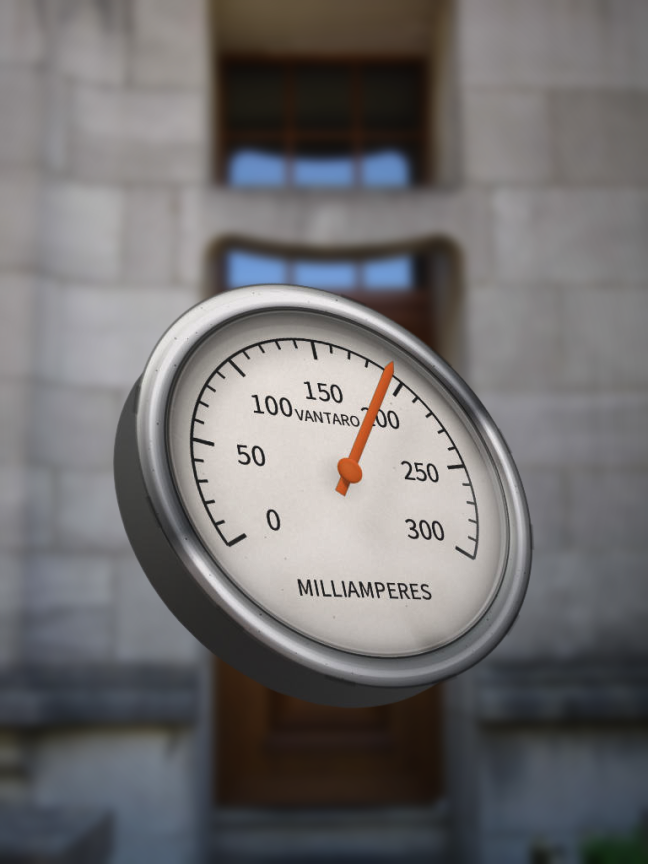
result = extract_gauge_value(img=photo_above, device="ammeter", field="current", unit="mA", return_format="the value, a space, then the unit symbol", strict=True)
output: 190 mA
